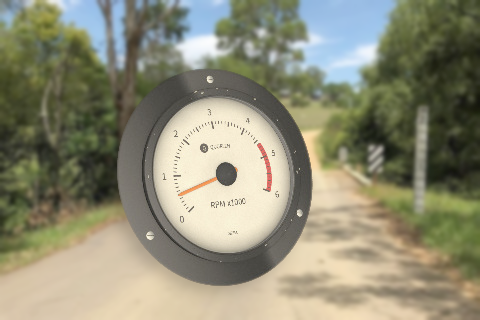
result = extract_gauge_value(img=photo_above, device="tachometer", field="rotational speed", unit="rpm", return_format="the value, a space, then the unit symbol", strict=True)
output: 500 rpm
